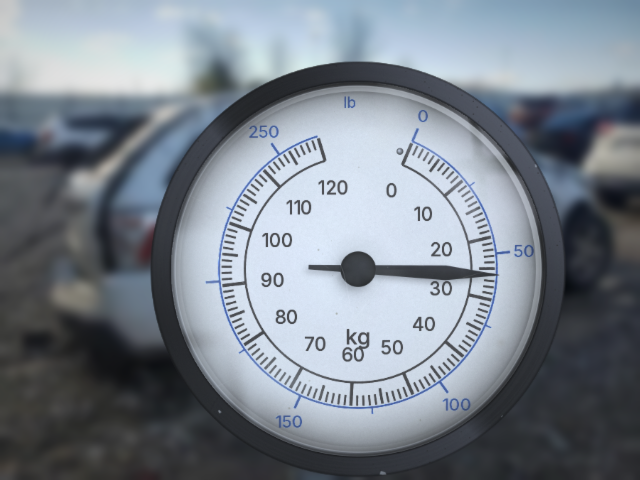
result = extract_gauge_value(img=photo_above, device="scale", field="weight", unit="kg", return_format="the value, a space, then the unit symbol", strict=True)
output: 26 kg
